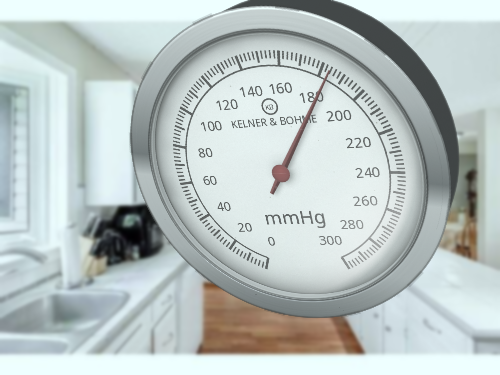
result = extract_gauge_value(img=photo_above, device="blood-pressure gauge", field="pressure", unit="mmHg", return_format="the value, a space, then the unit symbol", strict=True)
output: 184 mmHg
